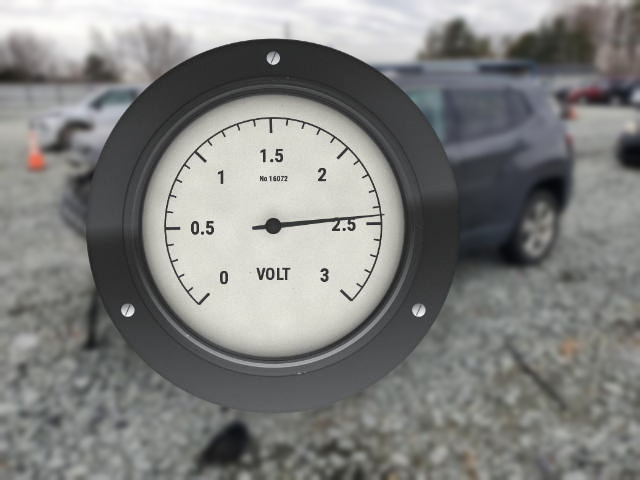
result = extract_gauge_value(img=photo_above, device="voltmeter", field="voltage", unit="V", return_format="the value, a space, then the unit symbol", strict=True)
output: 2.45 V
